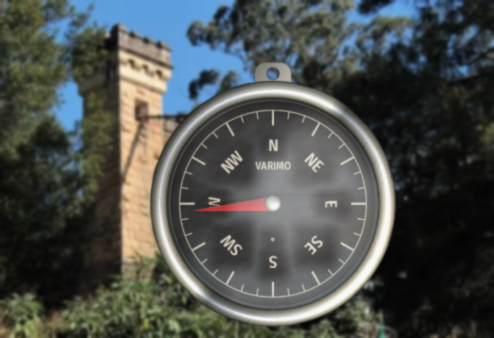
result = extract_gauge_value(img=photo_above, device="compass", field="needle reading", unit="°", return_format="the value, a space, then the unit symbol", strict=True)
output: 265 °
